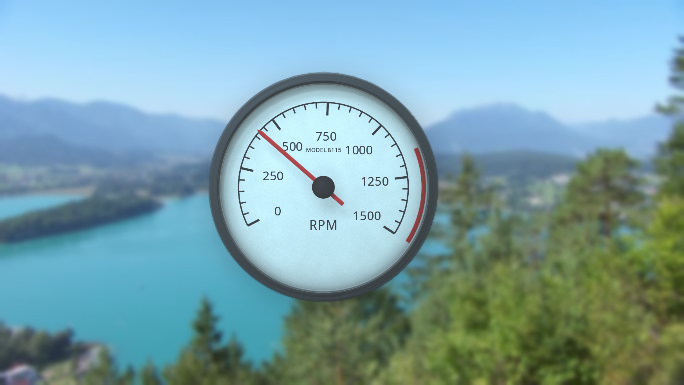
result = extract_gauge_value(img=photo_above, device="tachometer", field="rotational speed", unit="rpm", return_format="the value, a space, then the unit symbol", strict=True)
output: 425 rpm
